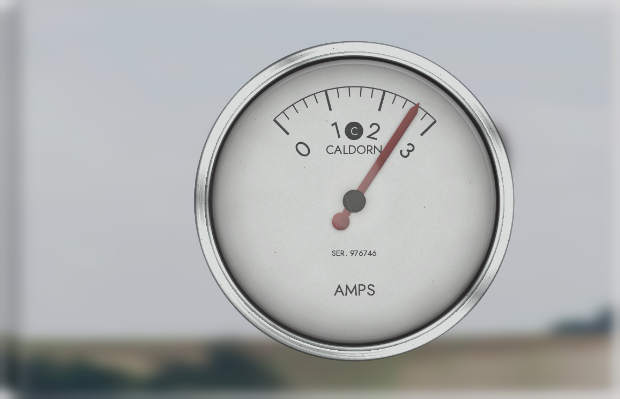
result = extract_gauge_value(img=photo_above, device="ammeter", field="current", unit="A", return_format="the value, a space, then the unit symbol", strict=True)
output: 2.6 A
